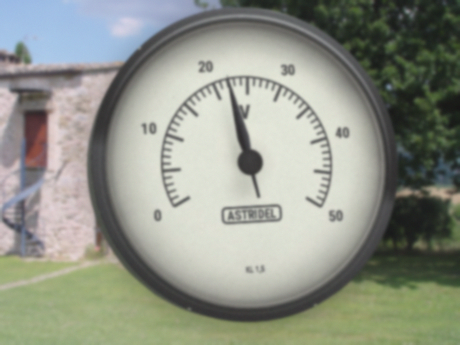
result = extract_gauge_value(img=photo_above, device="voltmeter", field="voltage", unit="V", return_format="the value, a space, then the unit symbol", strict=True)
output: 22 V
